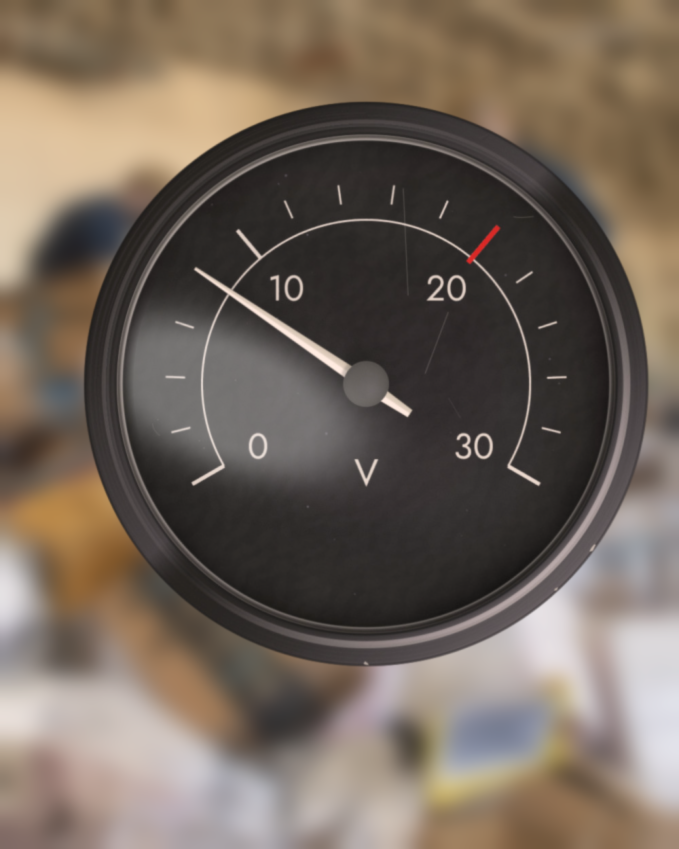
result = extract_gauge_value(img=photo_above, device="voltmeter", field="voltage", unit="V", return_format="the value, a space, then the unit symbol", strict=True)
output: 8 V
